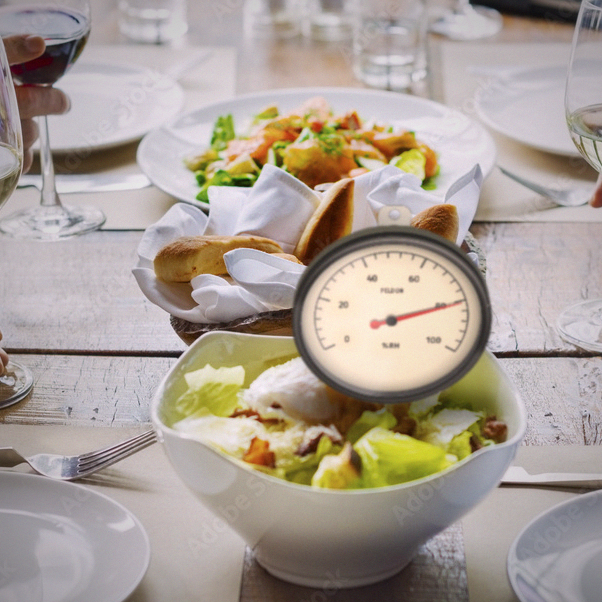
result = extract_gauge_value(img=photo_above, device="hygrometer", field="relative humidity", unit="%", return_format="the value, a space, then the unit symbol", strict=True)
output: 80 %
